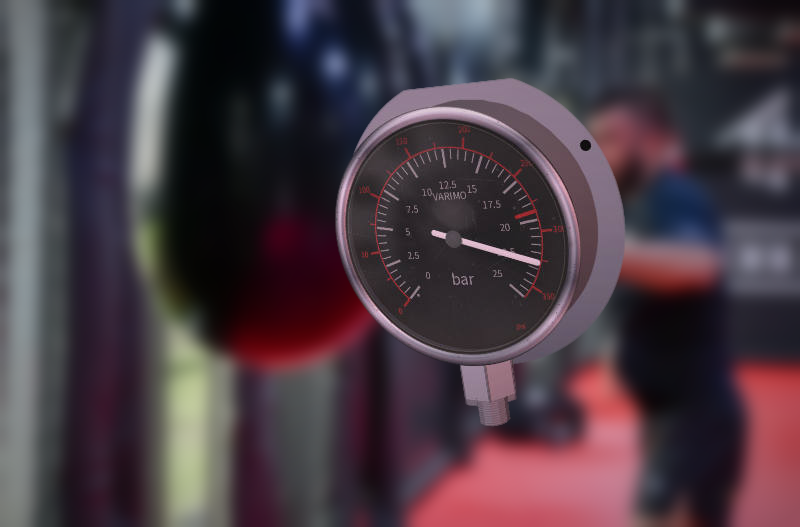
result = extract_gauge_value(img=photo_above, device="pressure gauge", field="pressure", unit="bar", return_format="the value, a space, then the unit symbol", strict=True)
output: 22.5 bar
